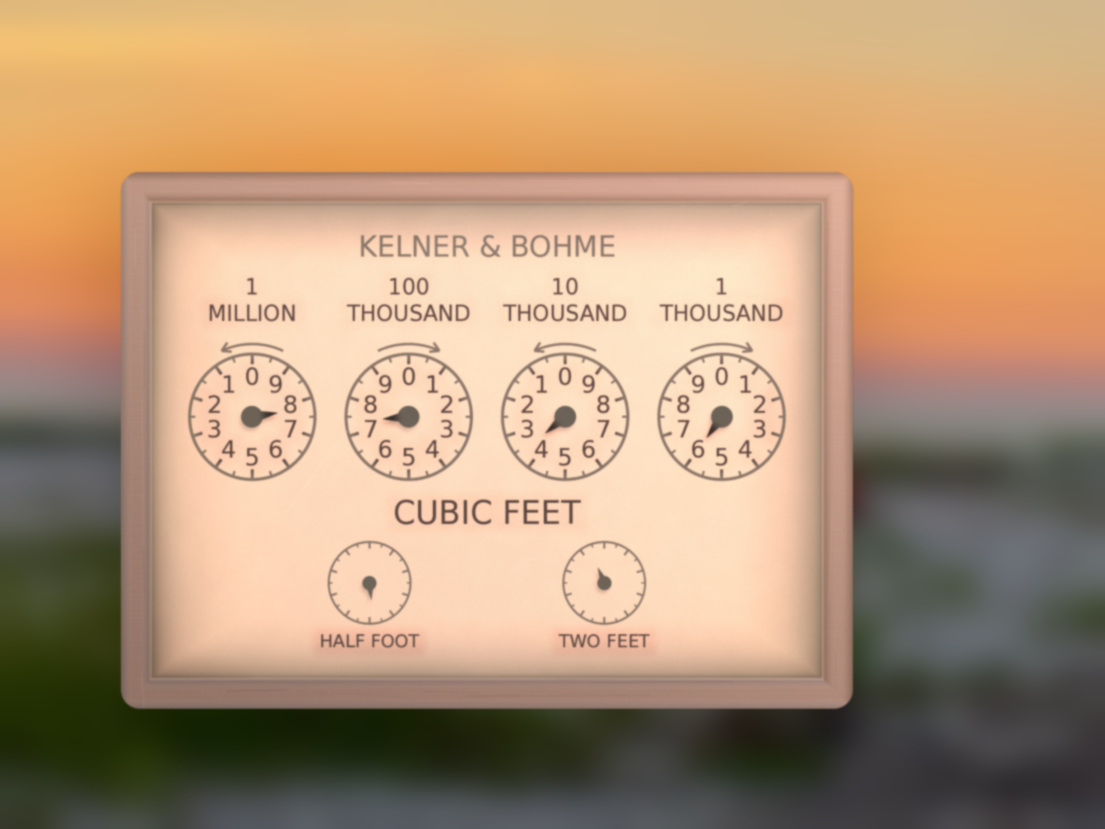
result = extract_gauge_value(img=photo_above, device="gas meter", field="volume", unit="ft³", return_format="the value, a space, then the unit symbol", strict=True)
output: 773600 ft³
